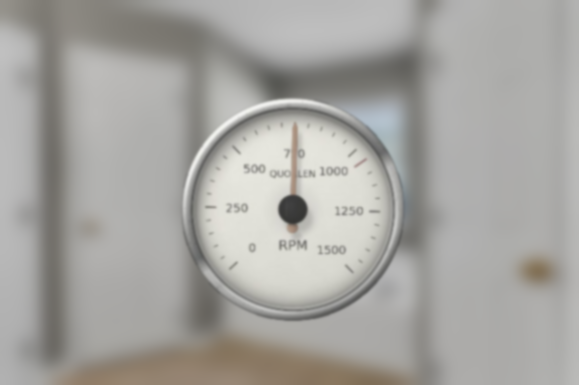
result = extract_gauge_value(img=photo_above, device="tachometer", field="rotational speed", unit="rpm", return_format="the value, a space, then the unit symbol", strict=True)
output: 750 rpm
